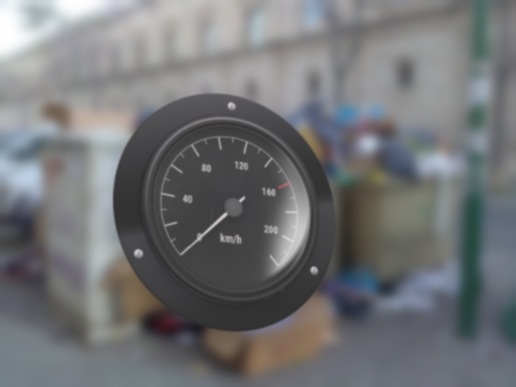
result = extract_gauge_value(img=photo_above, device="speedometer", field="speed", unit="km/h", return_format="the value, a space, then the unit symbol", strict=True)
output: 0 km/h
